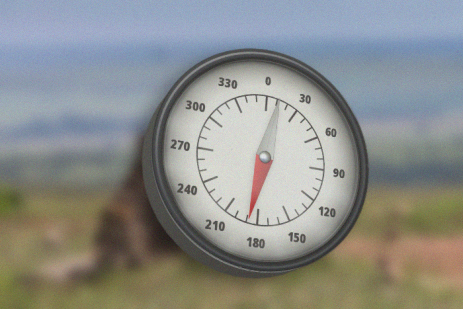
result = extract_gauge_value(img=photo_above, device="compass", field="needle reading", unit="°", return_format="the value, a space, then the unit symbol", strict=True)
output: 190 °
